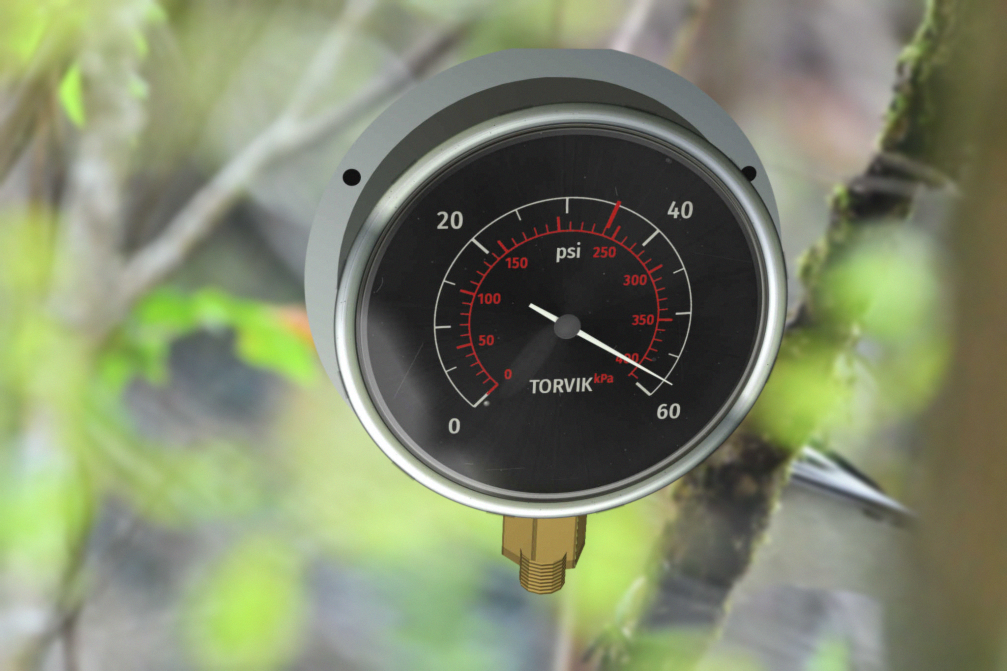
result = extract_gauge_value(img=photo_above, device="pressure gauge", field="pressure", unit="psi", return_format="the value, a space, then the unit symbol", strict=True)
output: 57.5 psi
